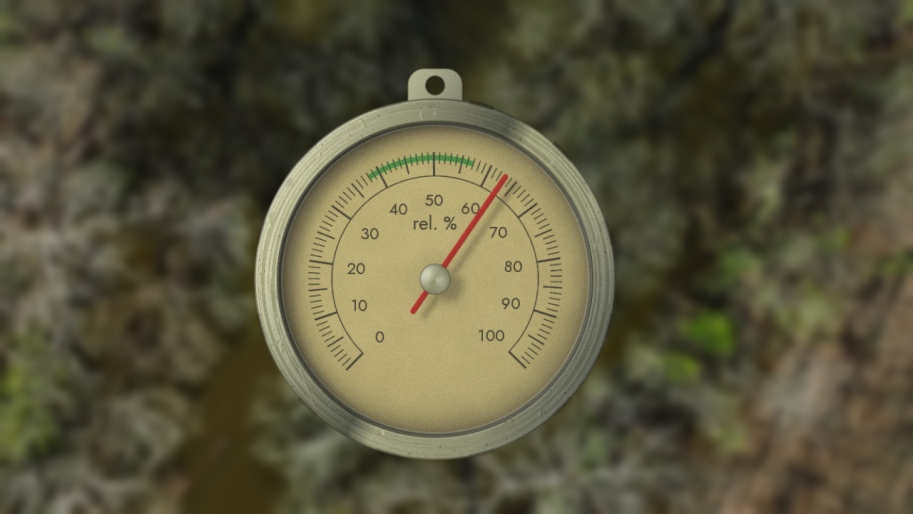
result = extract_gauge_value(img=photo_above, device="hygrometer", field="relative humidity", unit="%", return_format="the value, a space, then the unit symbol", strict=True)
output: 63 %
